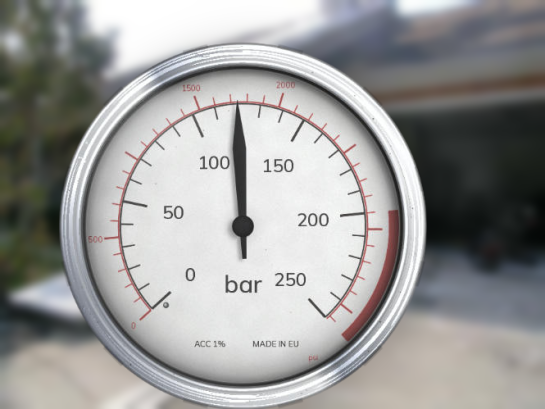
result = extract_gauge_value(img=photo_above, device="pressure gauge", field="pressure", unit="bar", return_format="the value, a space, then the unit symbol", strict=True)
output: 120 bar
